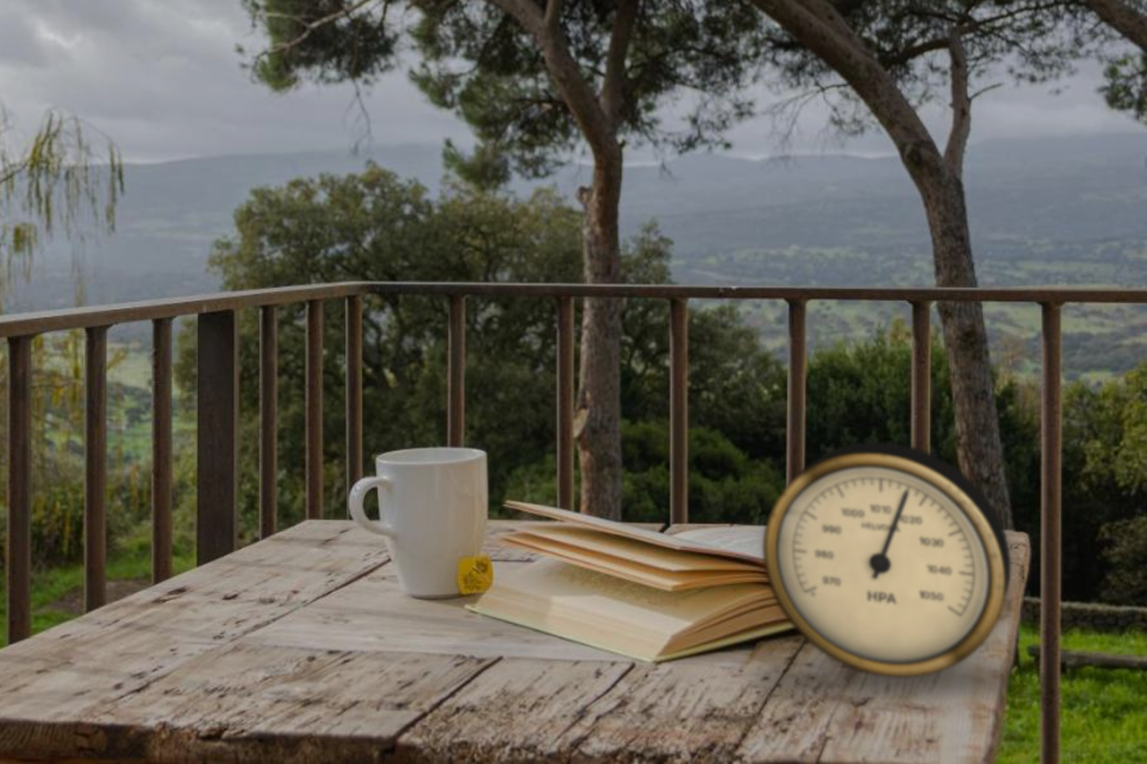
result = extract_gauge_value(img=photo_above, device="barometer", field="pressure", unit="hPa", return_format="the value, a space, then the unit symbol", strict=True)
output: 1016 hPa
